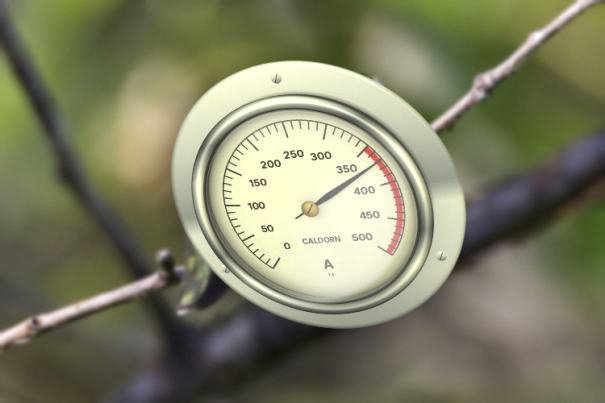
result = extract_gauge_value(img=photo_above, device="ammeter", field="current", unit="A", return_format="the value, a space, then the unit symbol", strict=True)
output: 370 A
